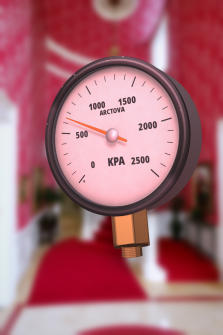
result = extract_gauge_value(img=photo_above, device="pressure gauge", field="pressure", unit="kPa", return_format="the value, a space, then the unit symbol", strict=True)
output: 650 kPa
